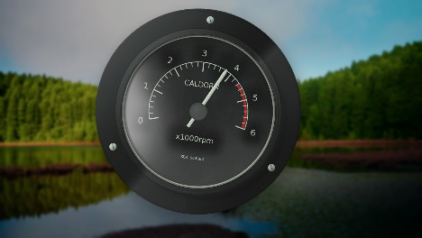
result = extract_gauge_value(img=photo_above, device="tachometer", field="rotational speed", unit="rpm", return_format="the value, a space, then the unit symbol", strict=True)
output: 3800 rpm
